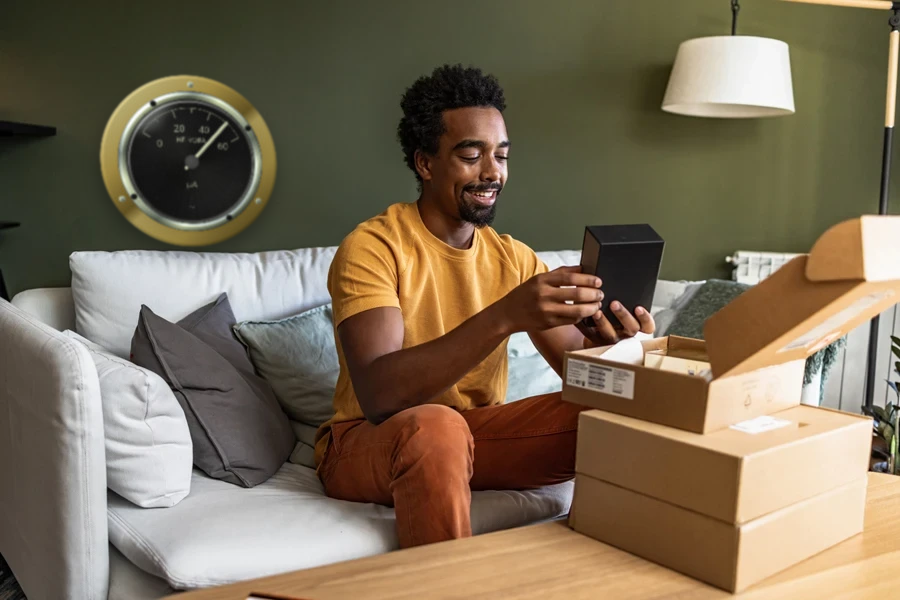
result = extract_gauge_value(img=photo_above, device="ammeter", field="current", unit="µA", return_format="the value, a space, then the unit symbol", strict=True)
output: 50 µA
